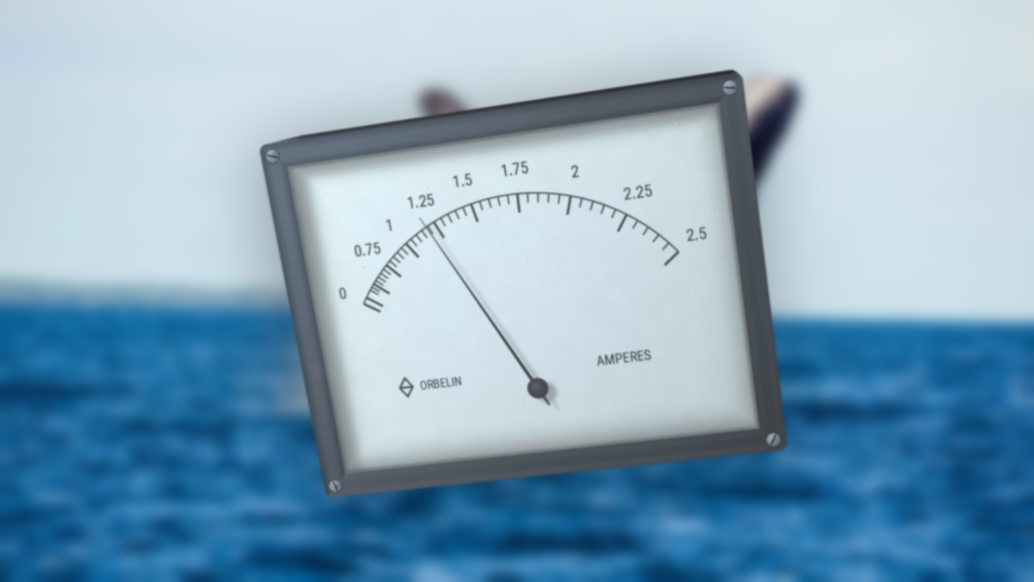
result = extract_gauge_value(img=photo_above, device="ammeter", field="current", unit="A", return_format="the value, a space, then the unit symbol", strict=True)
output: 1.2 A
